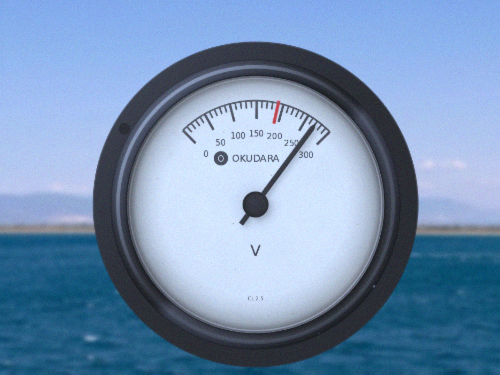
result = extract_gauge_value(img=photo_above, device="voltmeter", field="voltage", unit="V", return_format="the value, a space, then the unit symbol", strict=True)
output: 270 V
